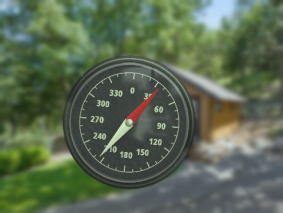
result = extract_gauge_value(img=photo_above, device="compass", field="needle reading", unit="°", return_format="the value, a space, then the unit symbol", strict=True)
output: 35 °
